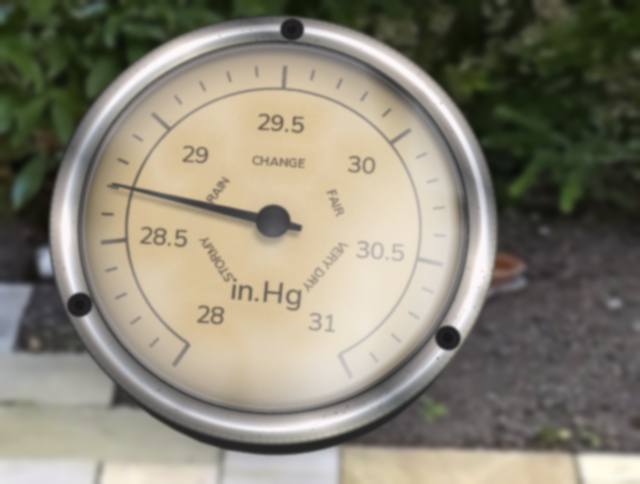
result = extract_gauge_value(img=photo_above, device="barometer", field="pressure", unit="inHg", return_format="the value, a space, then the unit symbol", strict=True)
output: 28.7 inHg
